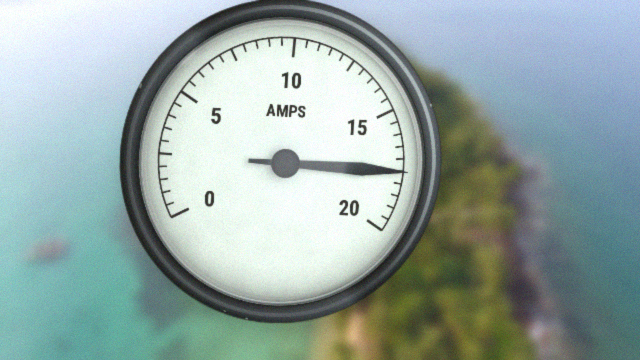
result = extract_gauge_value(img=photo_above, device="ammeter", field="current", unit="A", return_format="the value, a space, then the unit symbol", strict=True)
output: 17.5 A
